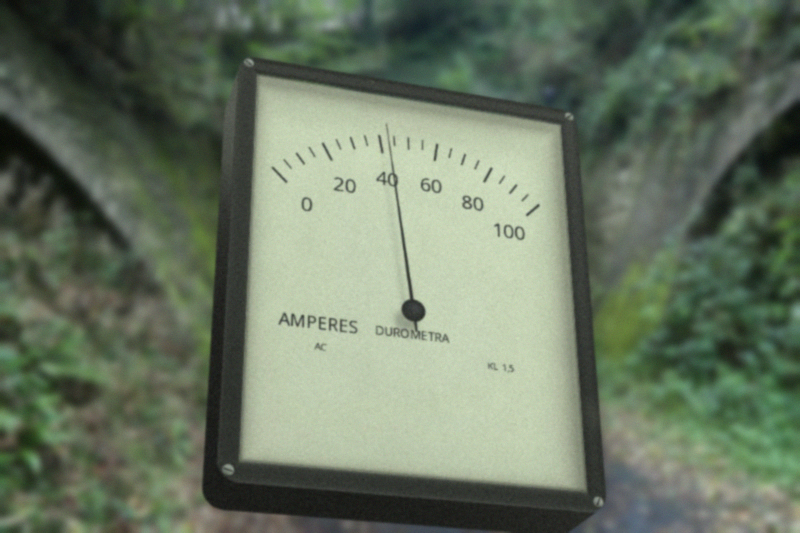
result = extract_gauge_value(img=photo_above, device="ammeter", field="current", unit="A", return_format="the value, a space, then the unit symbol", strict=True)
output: 42.5 A
